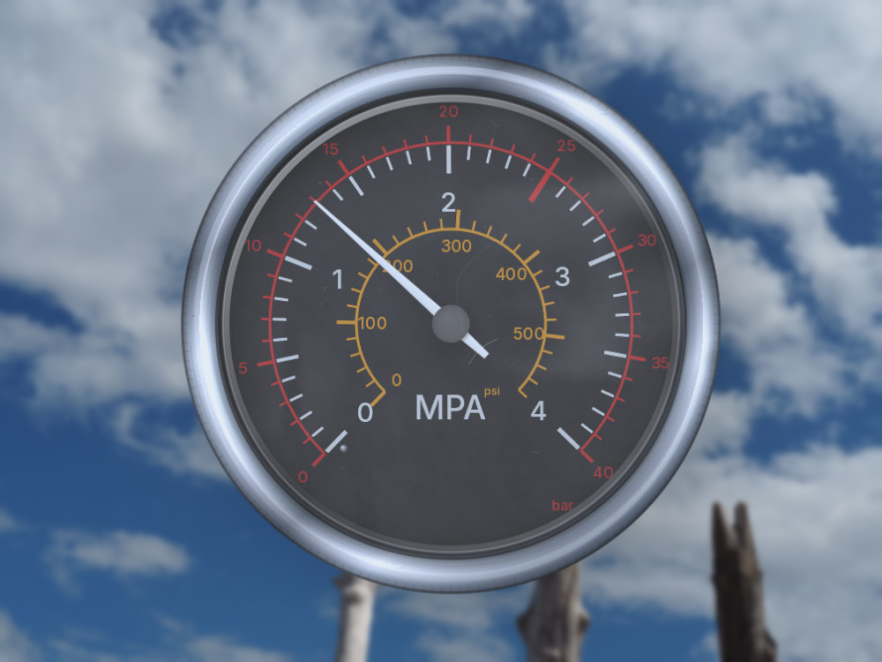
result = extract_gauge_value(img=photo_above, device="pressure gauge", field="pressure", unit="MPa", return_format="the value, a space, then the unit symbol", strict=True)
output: 1.3 MPa
